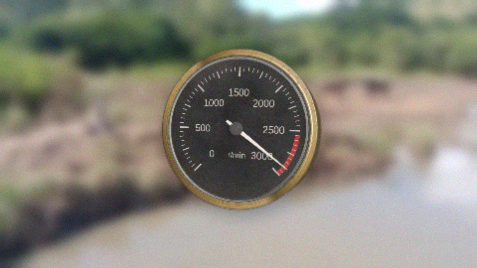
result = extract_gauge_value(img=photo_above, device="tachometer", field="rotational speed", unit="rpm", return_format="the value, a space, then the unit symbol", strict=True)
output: 2900 rpm
